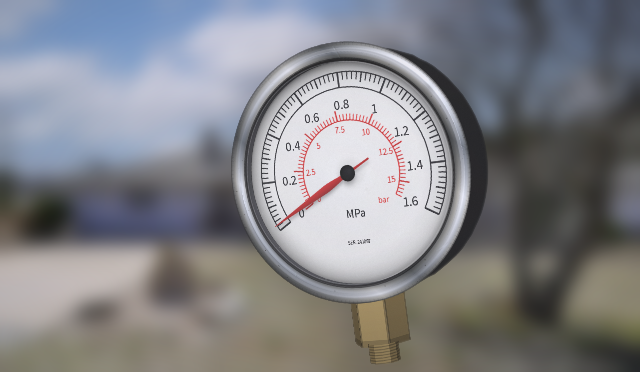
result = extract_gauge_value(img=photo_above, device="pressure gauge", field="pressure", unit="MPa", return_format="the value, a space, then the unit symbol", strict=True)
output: 0.02 MPa
